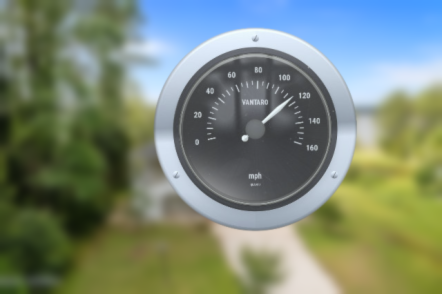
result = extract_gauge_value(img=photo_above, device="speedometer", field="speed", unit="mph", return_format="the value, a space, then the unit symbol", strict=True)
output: 115 mph
